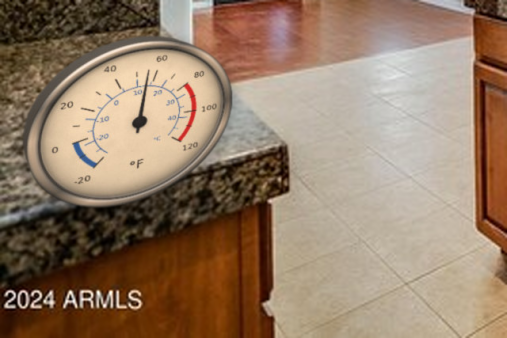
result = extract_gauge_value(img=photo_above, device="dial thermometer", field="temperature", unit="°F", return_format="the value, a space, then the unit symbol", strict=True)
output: 55 °F
